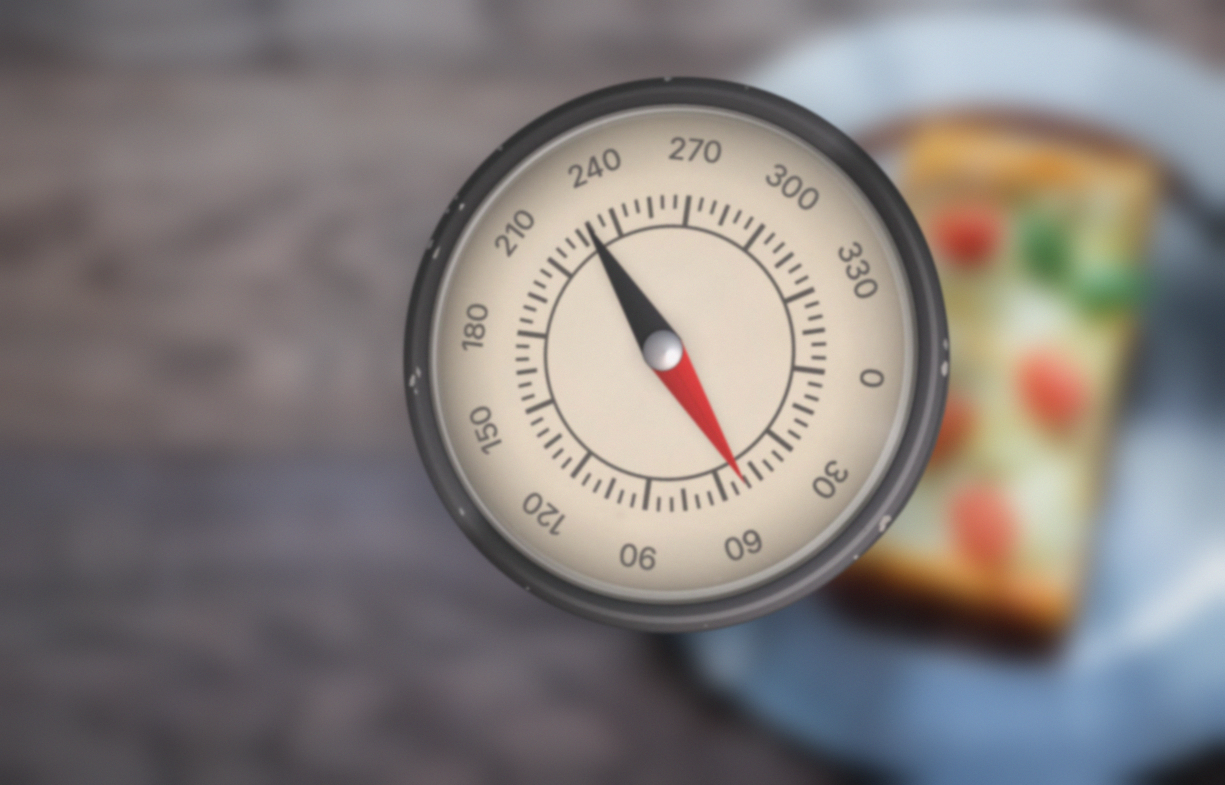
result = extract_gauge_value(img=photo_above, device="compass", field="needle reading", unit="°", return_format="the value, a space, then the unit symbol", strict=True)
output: 50 °
